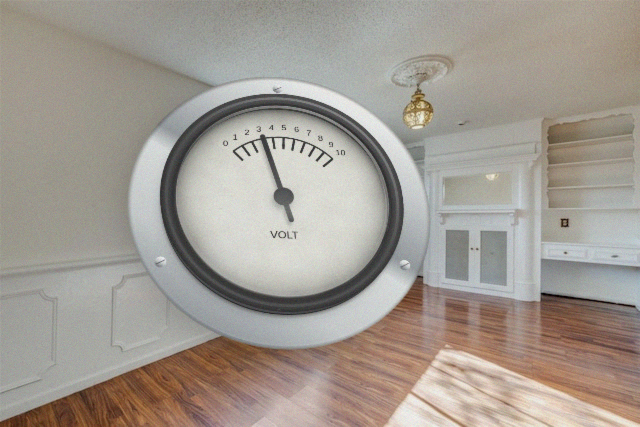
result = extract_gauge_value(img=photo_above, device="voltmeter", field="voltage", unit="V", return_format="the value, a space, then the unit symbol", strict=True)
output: 3 V
